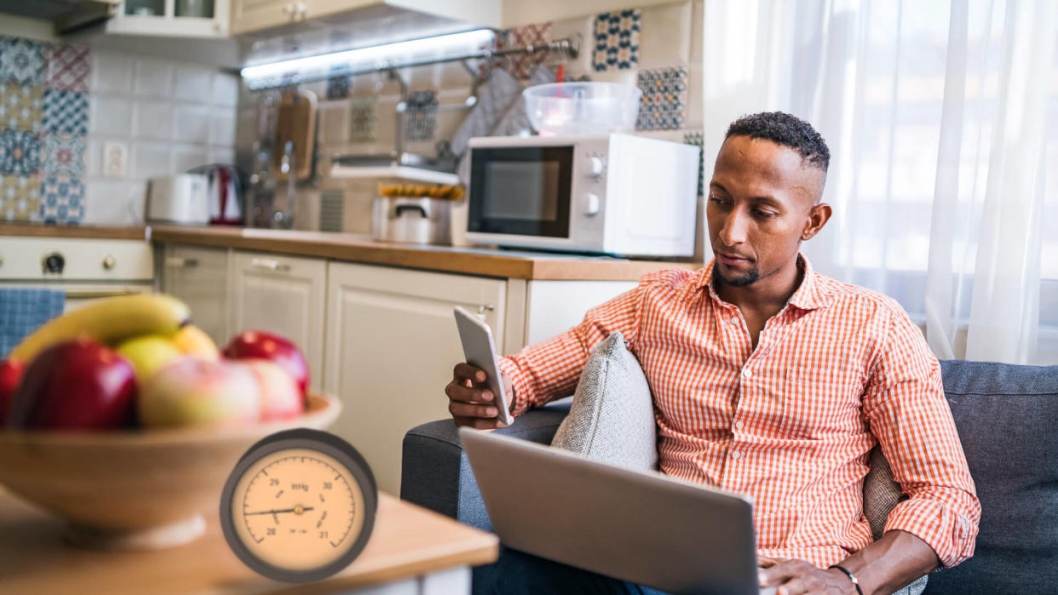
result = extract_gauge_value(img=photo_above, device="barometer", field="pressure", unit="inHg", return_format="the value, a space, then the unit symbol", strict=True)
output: 28.4 inHg
